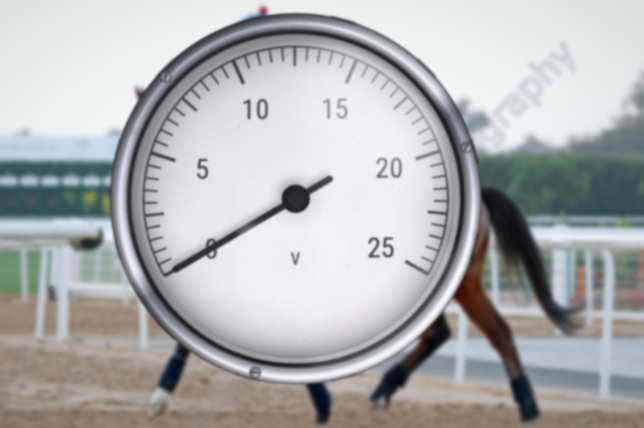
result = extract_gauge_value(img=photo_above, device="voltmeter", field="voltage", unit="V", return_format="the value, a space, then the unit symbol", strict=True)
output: 0 V
